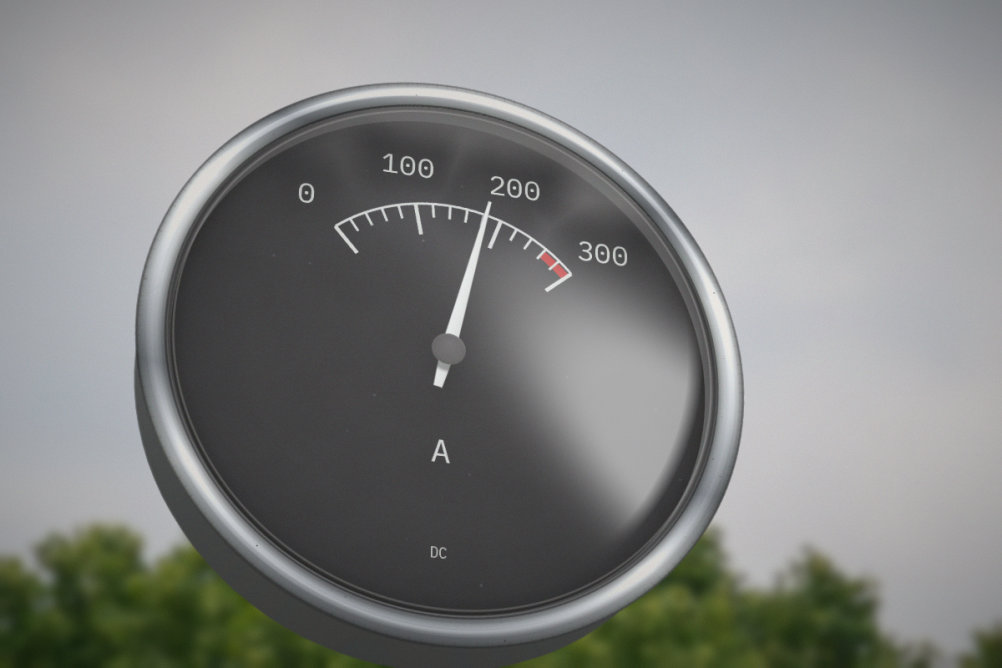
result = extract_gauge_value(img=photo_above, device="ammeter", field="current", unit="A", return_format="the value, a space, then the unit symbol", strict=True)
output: 180 A
